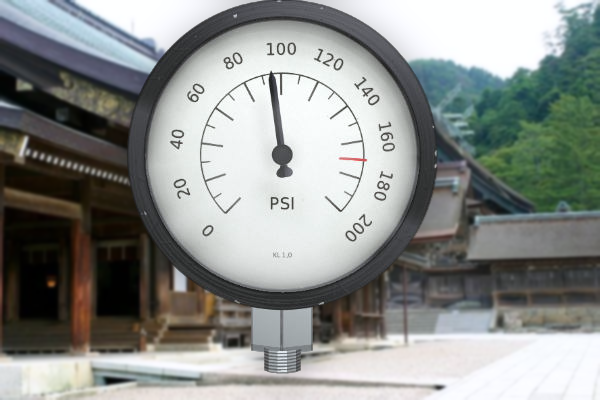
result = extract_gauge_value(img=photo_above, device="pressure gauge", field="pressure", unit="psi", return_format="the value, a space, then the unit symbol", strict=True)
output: 95 psi
